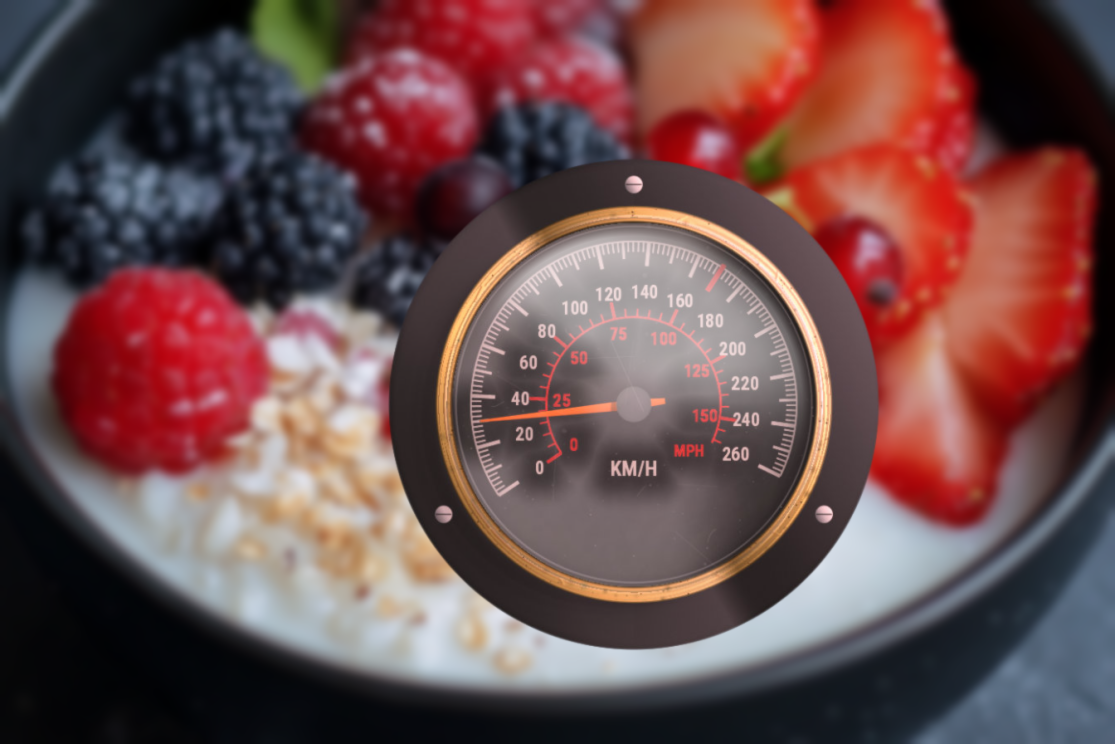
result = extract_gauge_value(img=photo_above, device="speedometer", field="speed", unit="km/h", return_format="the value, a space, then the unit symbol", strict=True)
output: 30 km/h
